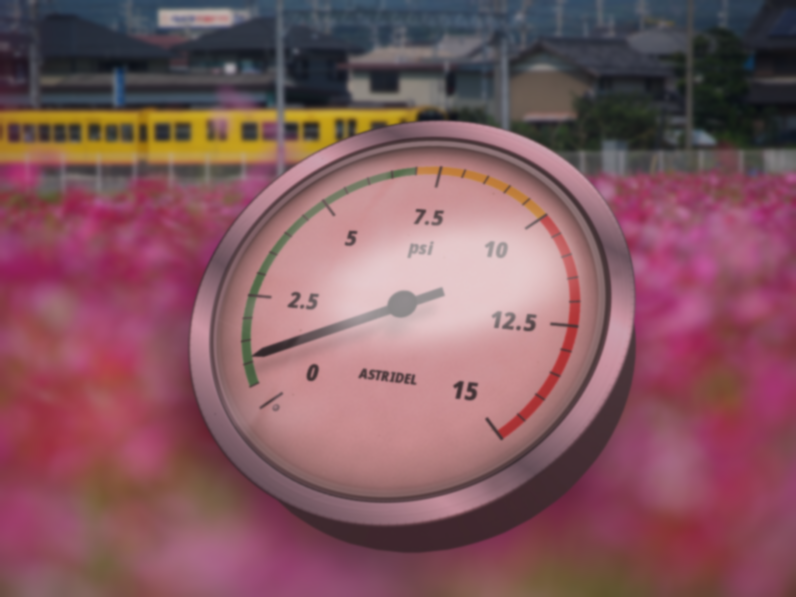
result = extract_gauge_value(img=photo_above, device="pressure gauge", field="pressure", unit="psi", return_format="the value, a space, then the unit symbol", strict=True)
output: 1 psi
